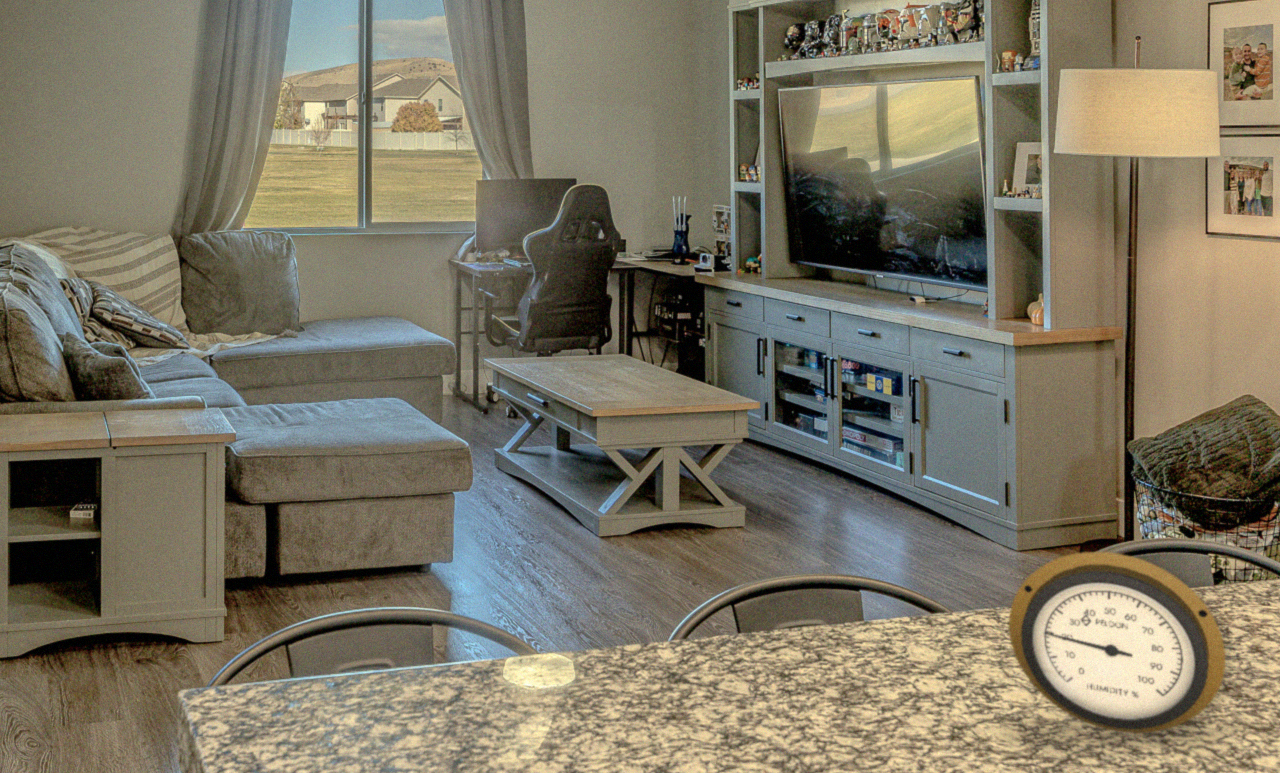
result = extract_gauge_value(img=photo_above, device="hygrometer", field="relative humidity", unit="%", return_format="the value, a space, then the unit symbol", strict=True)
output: 20 %
